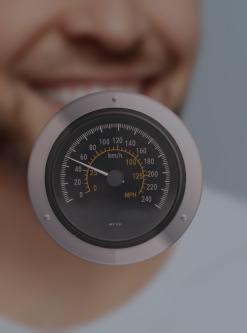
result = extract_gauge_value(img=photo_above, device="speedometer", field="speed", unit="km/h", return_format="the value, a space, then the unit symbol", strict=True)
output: 50 km/h
